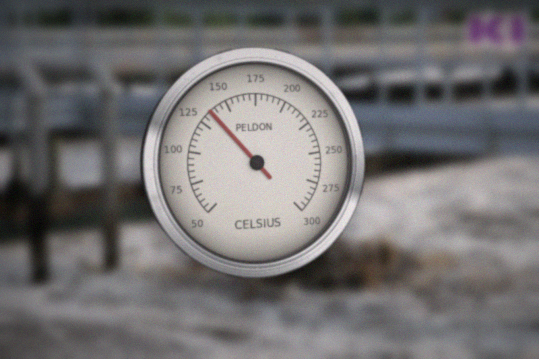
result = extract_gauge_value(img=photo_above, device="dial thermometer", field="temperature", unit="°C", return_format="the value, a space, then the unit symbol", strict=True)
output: 135 °C
